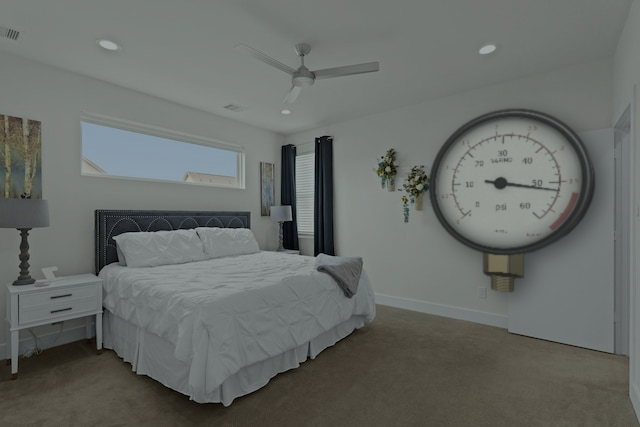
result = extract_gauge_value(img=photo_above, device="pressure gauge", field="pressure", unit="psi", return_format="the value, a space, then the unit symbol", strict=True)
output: 52 psi
